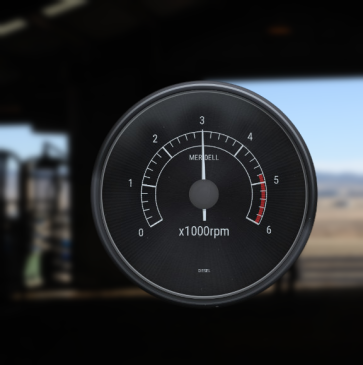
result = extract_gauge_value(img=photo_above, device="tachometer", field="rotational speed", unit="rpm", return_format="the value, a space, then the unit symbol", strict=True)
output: 3000 rpm
